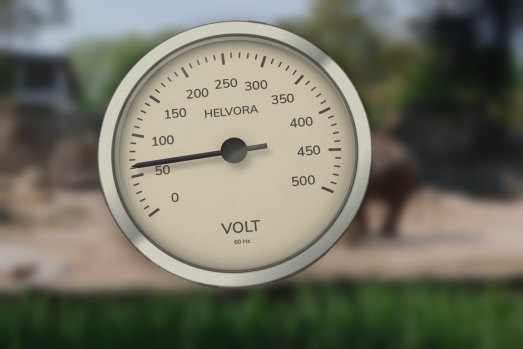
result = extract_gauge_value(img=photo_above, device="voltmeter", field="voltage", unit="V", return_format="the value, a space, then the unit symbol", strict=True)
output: 60 V
